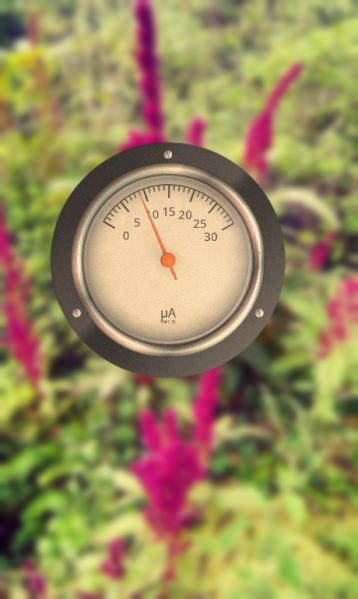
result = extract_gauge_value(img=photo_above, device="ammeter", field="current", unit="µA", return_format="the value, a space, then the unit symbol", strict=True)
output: 9 µA
